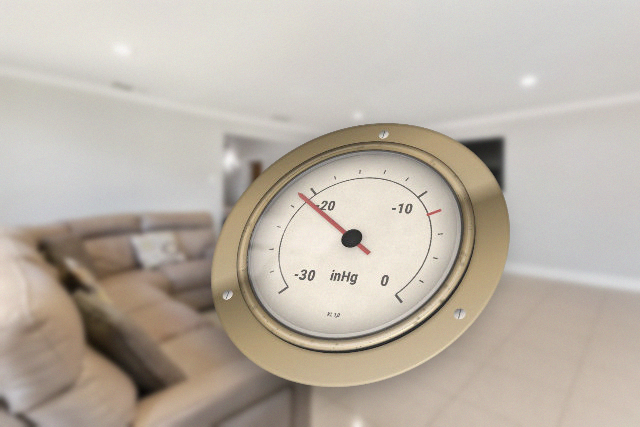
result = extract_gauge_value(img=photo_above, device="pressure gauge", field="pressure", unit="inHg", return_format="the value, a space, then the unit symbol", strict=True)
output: -21 inHg
